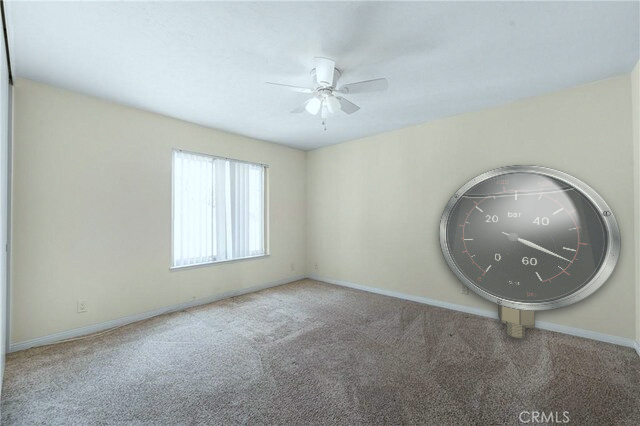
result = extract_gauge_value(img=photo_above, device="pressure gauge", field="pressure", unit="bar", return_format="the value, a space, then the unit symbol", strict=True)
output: 52.5 bar
